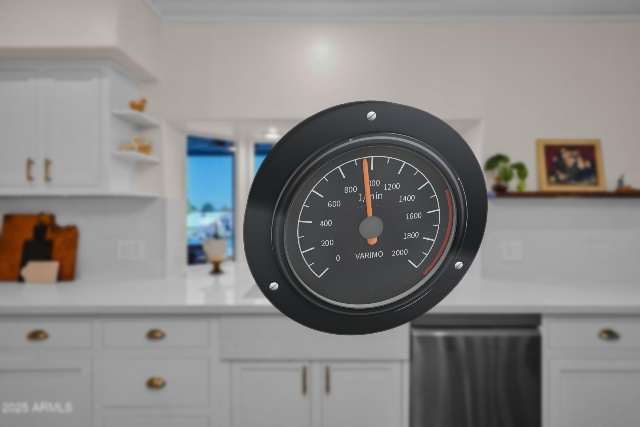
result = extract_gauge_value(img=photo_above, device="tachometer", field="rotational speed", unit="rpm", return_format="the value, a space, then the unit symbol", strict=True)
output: 950 rpm
